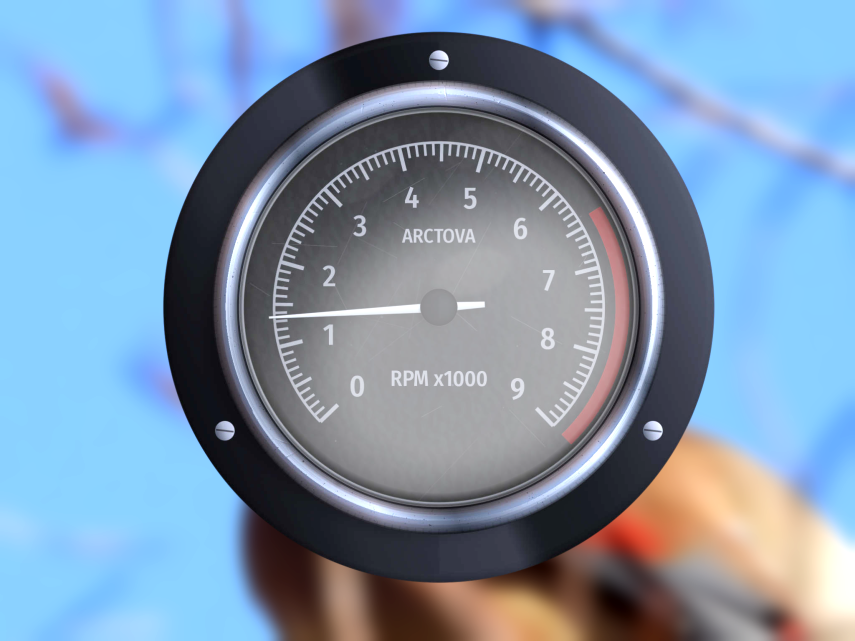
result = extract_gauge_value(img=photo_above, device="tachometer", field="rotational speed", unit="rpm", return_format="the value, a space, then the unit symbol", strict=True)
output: 1350 rpm
